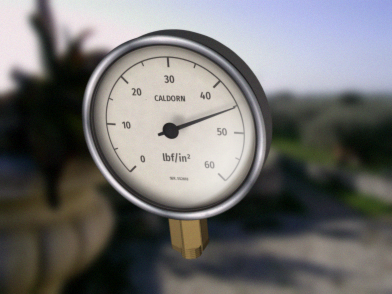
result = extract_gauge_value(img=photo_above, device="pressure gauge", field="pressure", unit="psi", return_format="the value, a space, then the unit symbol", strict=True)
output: 45 psi
